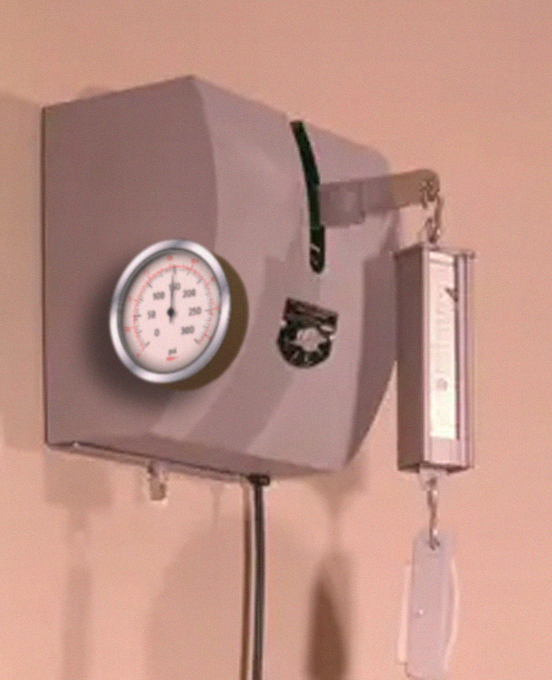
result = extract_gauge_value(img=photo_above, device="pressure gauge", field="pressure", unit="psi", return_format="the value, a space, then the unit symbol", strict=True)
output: 150 psi
